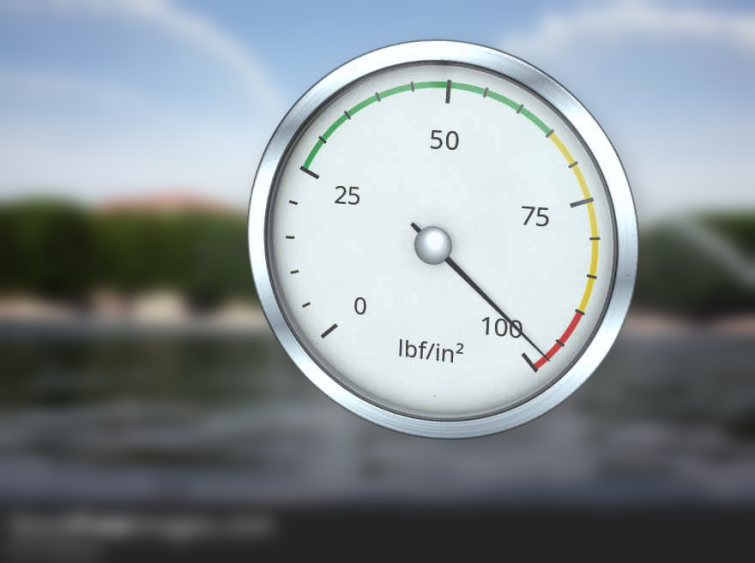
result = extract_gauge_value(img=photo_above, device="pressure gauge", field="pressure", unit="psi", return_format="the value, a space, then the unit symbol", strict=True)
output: 97.5 psi
